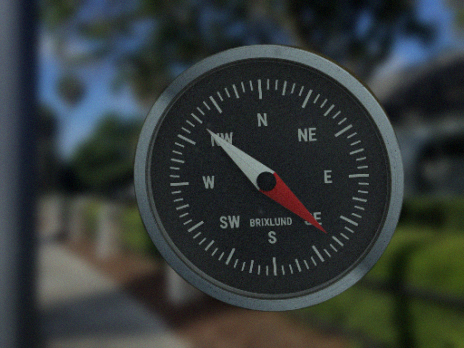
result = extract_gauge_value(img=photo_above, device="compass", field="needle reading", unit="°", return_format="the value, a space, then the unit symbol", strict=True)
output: 135 °
